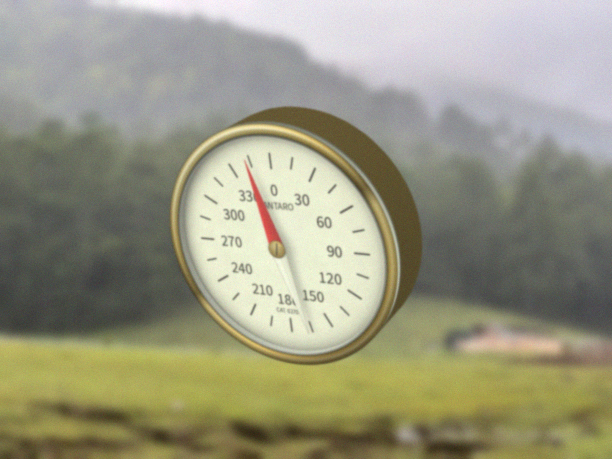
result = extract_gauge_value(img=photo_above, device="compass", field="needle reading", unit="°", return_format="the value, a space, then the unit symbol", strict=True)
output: 345 °
